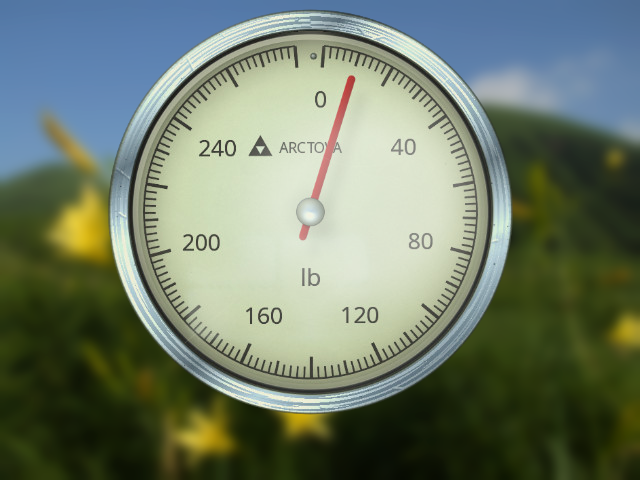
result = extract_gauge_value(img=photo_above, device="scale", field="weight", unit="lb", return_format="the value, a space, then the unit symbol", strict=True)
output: 10 lb
